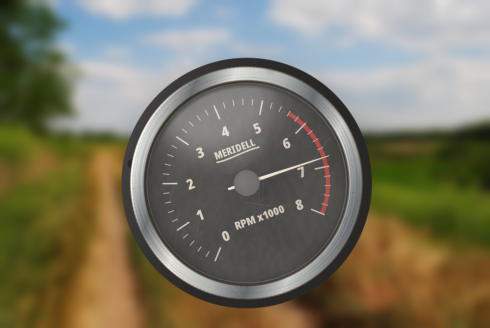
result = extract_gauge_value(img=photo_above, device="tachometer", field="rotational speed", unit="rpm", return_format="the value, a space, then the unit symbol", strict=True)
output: 6800 rpm
